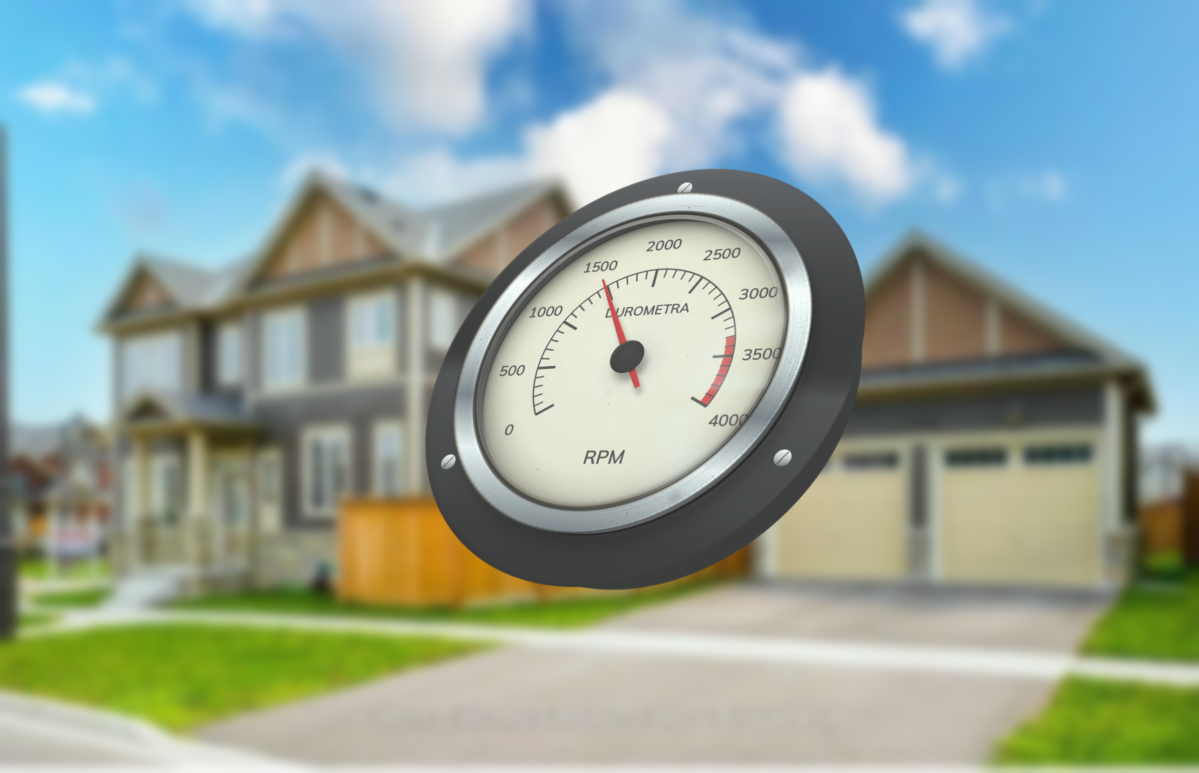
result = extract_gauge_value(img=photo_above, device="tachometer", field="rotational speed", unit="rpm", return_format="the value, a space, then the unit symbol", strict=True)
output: 1500 rpm
